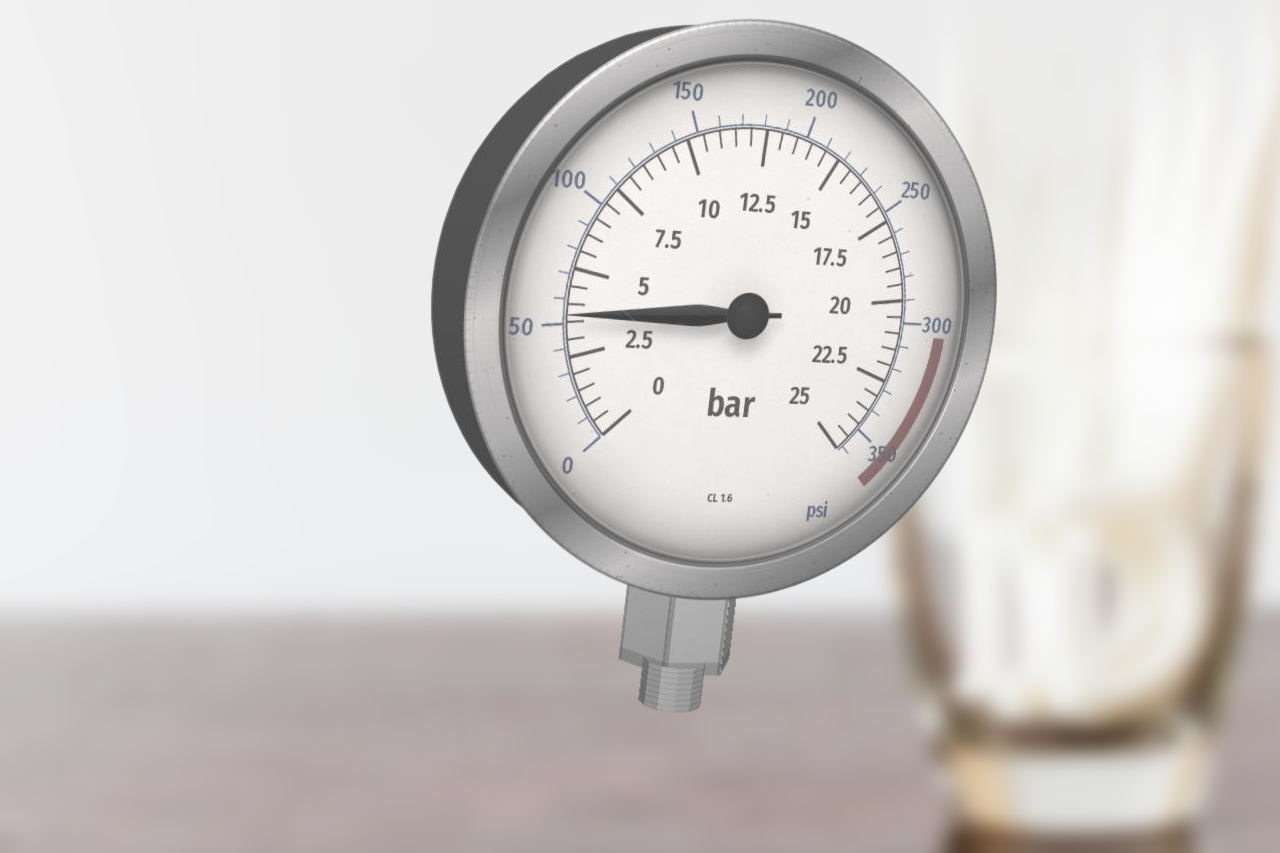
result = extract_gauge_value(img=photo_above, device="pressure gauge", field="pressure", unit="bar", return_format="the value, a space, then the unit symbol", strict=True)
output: 3.75 bar
